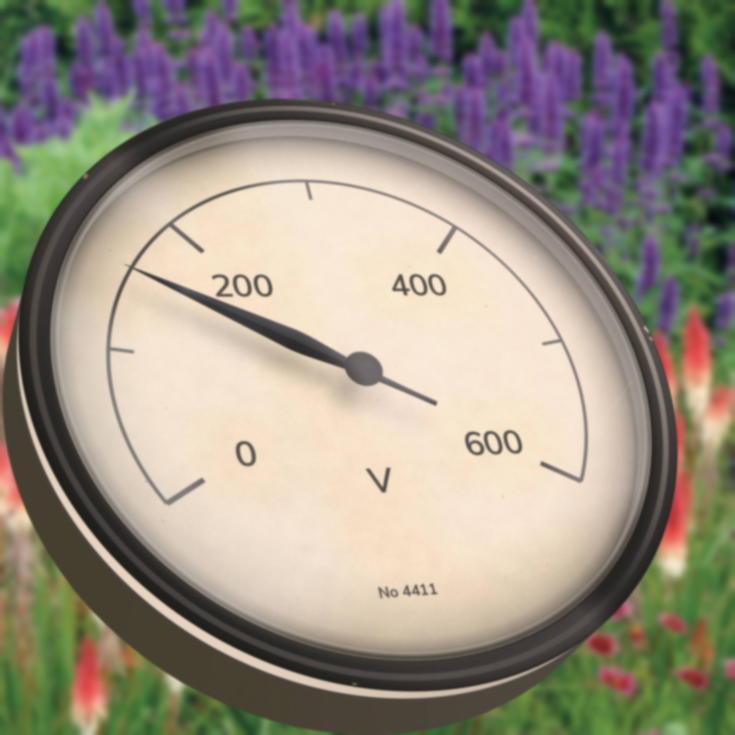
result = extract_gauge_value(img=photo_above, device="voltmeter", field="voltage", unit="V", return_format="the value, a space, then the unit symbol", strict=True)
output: 150 V
